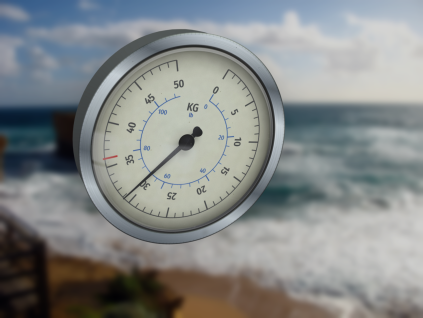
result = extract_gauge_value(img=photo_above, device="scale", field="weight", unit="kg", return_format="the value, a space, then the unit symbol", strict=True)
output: 31 kg
